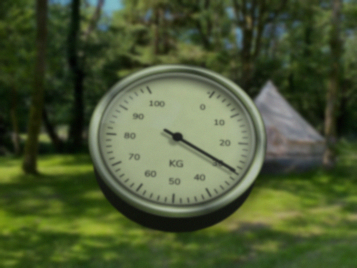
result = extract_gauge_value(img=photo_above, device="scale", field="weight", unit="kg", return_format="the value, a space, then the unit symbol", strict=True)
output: 30 kg
